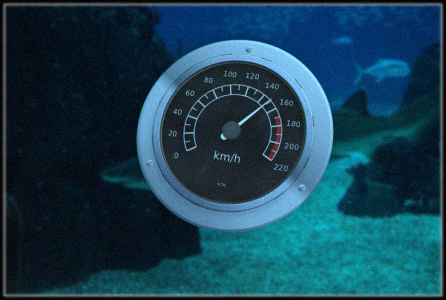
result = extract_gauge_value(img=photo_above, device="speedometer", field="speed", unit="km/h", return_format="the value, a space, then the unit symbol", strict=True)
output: 150 km/h
